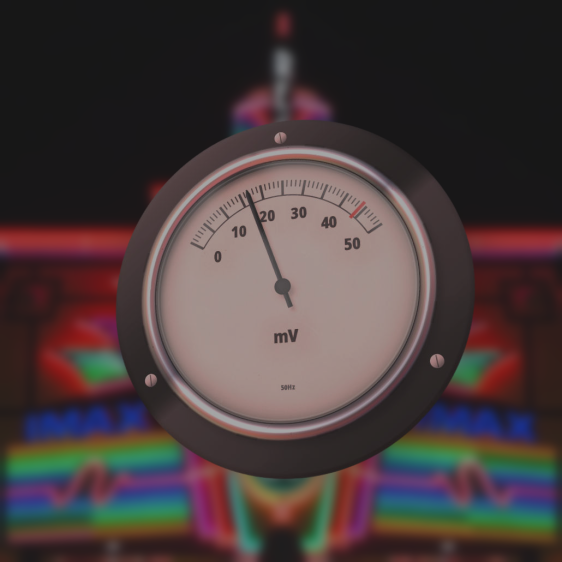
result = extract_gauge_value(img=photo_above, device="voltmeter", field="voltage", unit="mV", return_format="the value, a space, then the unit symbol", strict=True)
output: 17 mV
